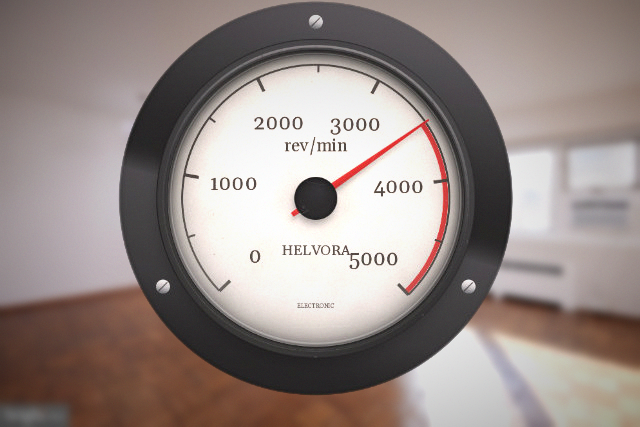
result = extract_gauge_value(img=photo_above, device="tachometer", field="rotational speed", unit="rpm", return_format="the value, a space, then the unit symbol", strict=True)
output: 3500 rpm
